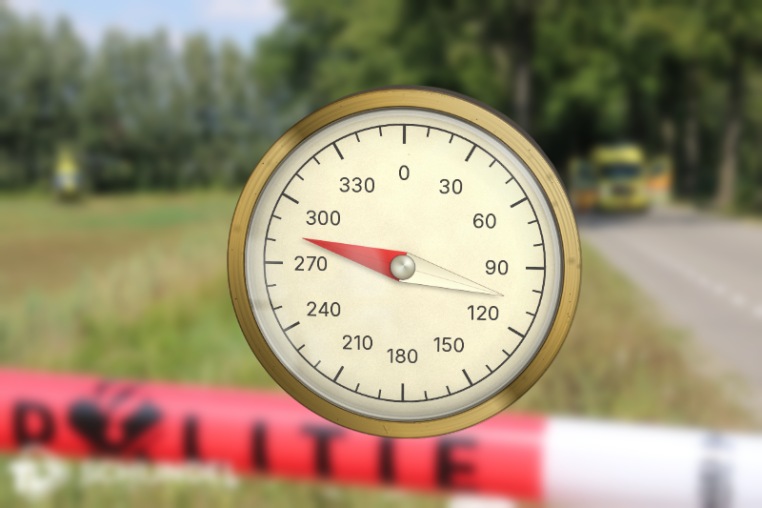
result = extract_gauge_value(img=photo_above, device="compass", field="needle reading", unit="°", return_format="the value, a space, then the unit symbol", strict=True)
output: 285 °
